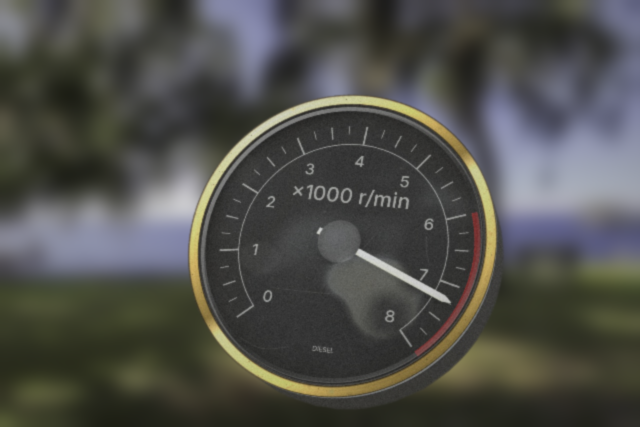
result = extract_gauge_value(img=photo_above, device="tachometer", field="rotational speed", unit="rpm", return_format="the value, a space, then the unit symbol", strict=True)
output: 7250 rpm
